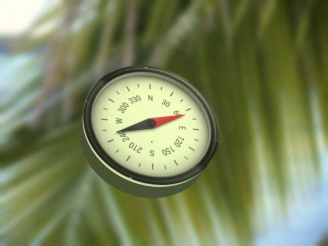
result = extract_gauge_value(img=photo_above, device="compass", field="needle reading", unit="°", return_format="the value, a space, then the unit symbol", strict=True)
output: 67.5 °
